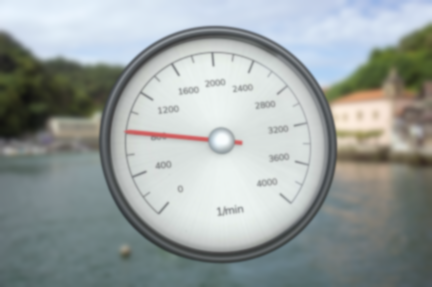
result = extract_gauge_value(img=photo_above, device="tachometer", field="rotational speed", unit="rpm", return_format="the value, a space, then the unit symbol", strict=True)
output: 800 rpm
